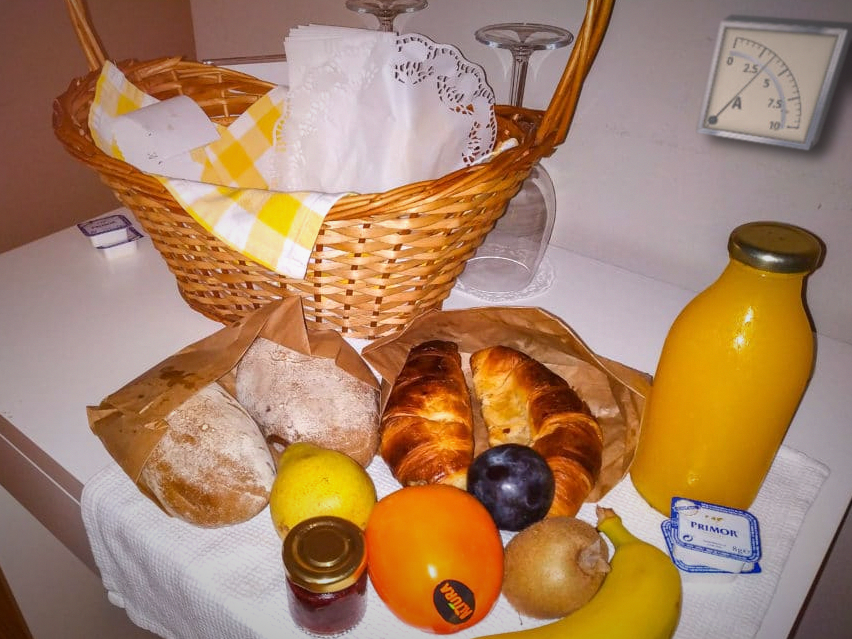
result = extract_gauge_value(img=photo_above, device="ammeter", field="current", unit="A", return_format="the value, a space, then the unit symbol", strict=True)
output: 3.5 A
